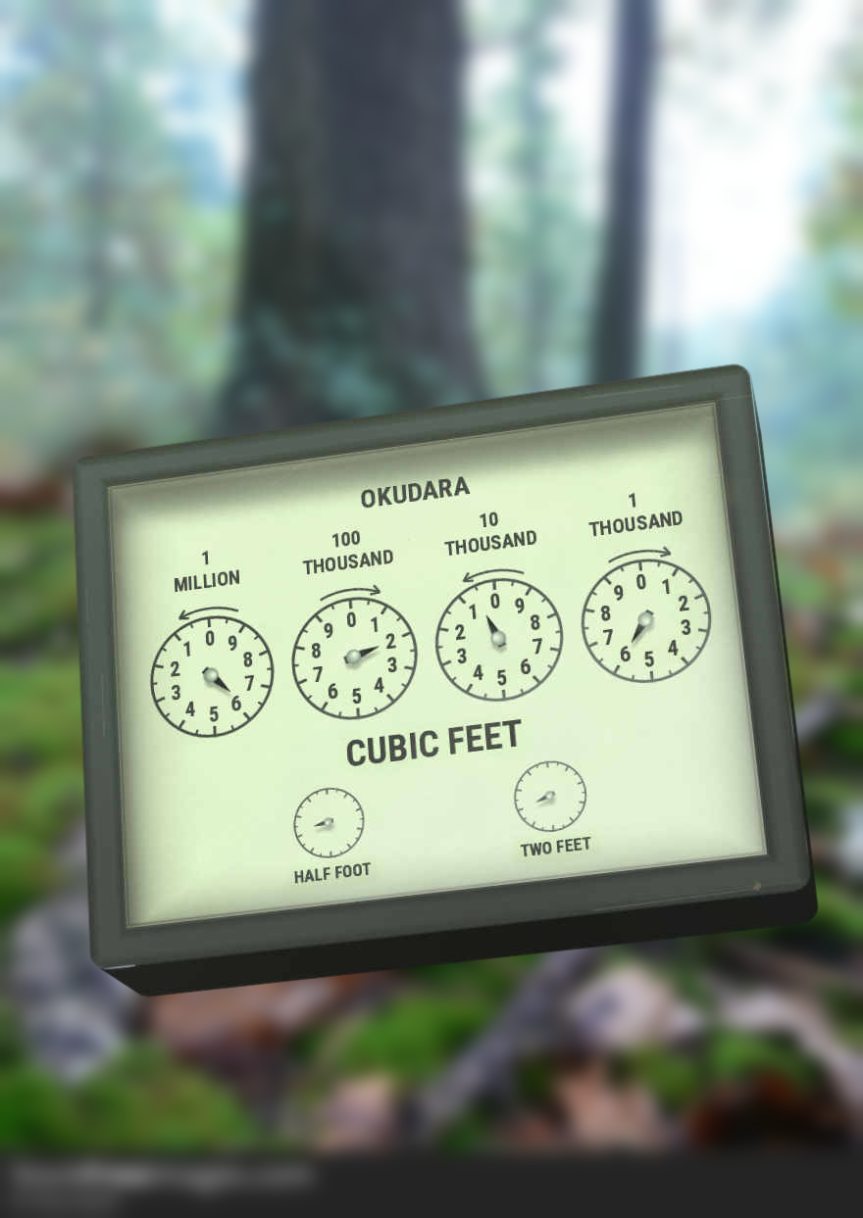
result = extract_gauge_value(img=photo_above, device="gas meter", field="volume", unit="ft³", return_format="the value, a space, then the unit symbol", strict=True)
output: 620600 ft³
